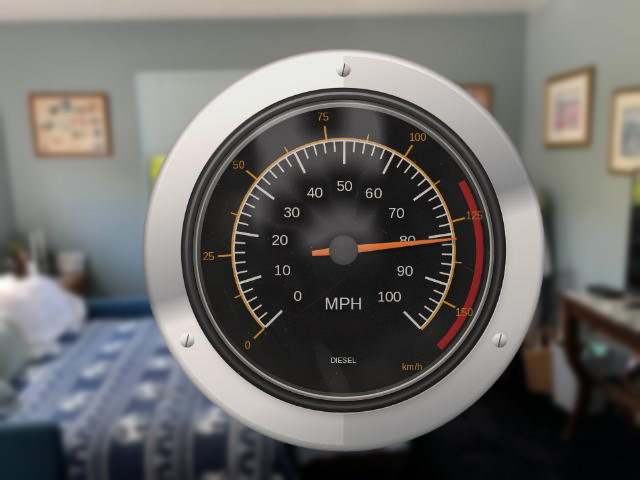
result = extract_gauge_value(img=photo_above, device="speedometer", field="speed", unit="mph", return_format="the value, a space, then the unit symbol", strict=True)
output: 81 mph
